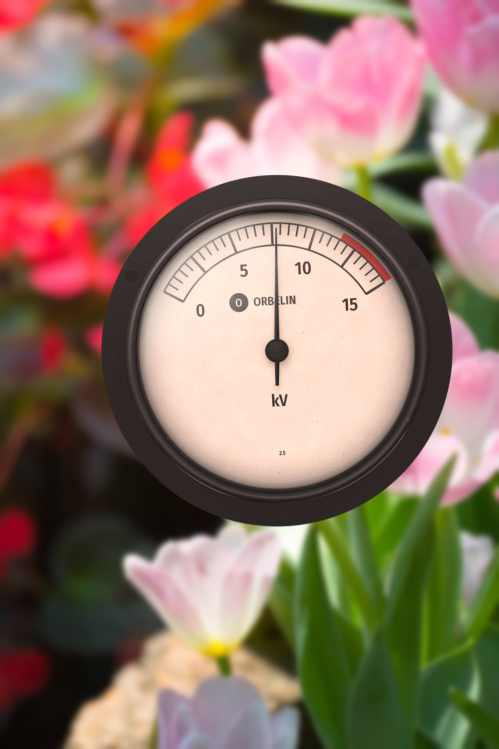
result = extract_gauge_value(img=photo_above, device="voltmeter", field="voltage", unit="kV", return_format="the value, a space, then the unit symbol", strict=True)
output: 7.75 kV
